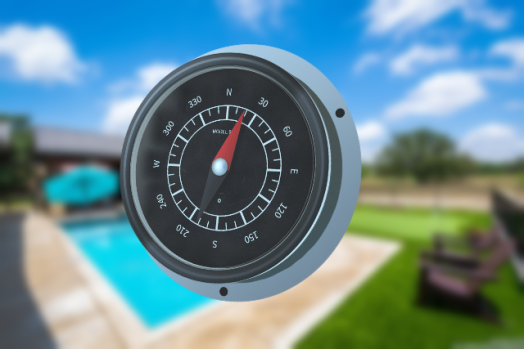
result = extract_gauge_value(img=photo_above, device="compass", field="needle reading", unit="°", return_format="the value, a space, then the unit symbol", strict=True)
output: 20 °
